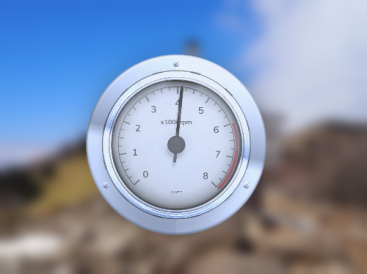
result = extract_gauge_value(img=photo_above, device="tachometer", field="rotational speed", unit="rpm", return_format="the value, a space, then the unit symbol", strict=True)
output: 4125 rpm
